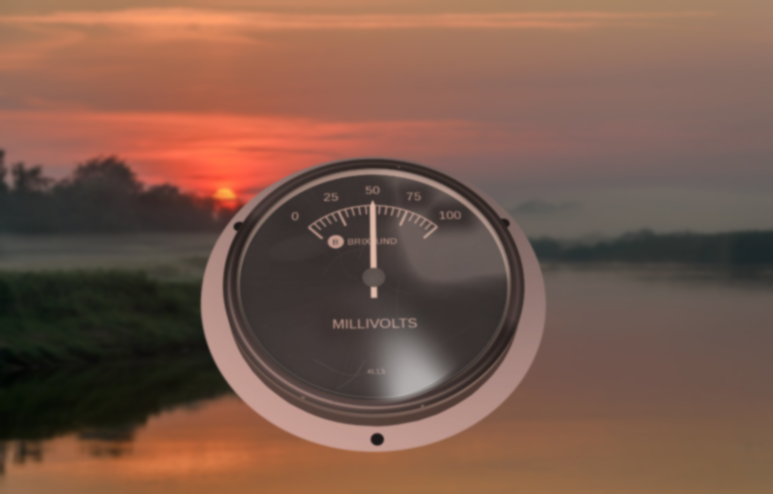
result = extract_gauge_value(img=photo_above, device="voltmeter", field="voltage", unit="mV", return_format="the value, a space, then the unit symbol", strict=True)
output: 50 mV
